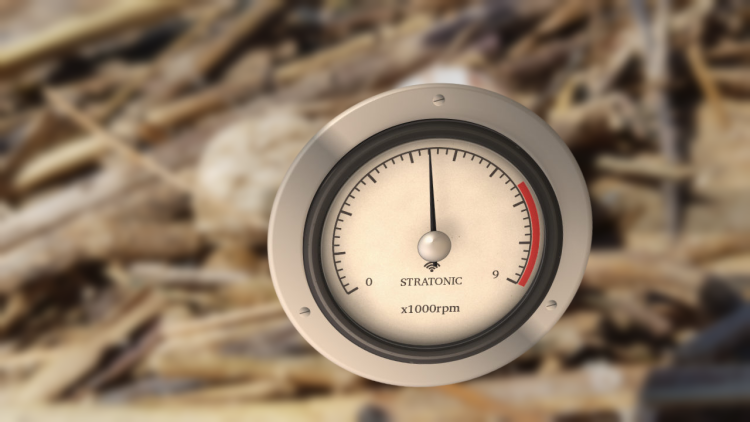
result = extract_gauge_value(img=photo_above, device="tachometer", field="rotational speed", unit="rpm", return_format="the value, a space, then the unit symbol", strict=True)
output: 4400 rpm
